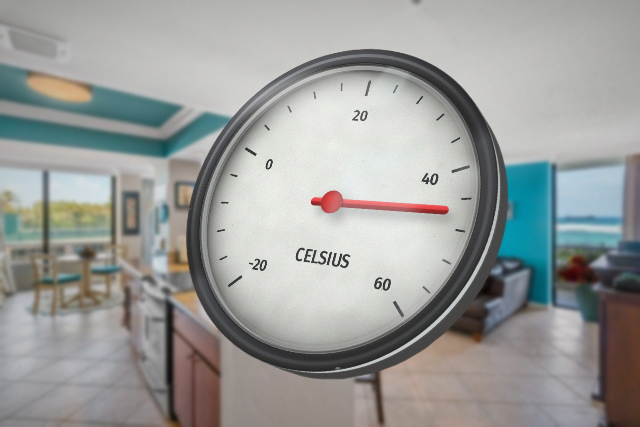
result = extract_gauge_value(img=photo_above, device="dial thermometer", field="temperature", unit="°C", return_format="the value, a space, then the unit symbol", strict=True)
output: 46 °C
